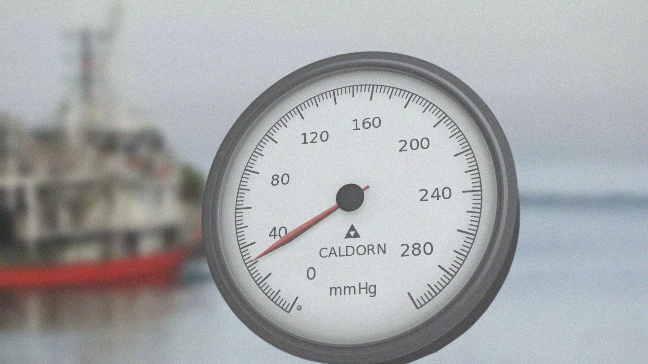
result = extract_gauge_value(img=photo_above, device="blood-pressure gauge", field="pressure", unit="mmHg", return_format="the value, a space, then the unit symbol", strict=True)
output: 30 mmHg
